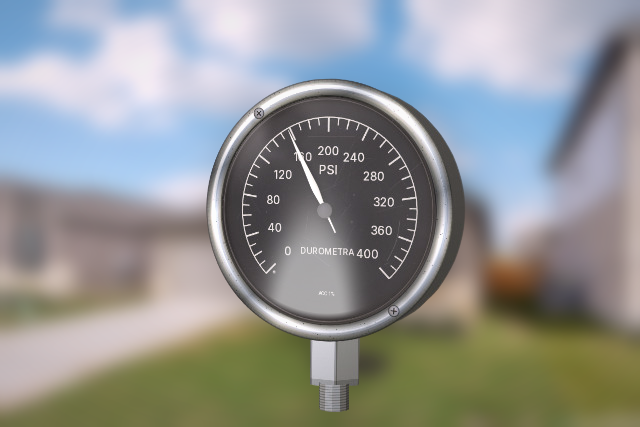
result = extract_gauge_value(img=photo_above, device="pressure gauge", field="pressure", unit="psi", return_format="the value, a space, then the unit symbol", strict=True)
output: 160 psi
